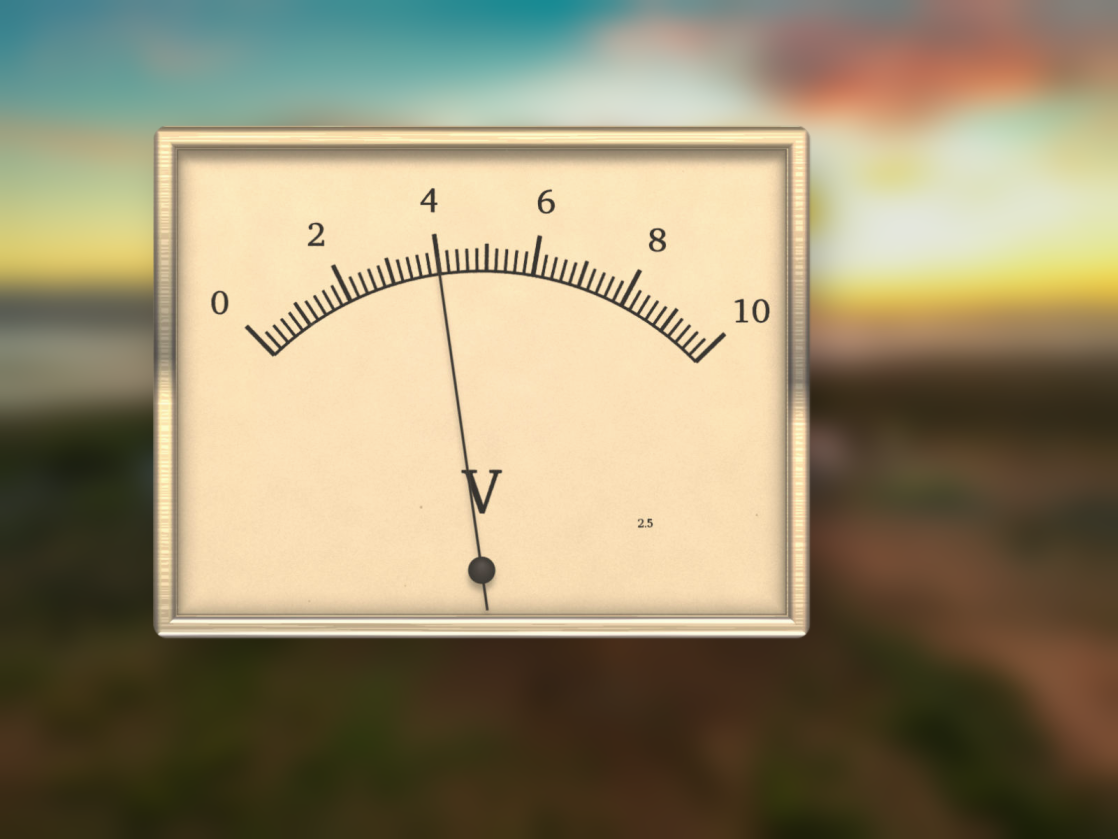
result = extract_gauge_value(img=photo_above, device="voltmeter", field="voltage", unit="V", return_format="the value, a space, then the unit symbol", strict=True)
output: 4 V
